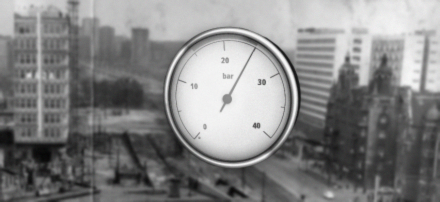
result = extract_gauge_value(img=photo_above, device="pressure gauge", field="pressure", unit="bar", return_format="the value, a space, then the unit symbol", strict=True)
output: 25 bar
